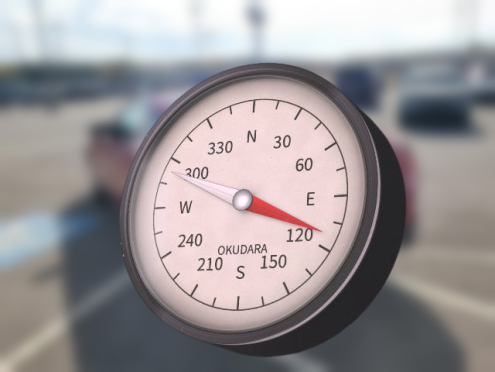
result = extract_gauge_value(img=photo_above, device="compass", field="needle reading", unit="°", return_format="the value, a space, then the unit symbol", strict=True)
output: 112.5 °
